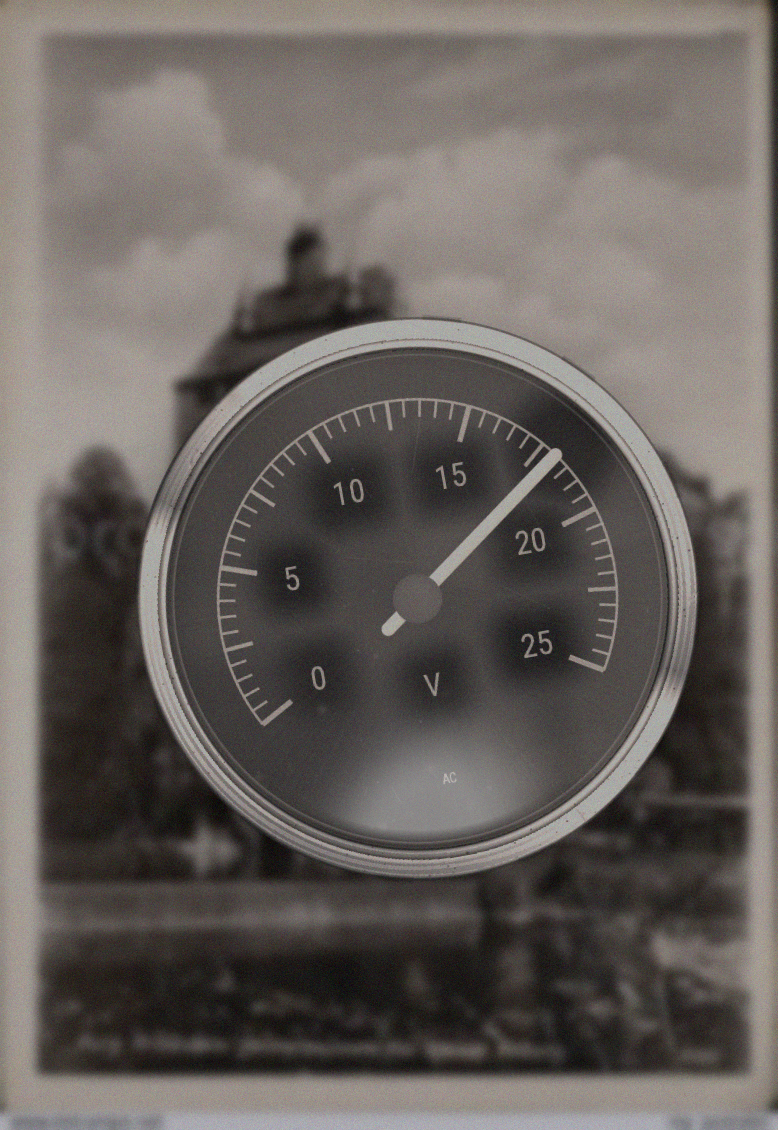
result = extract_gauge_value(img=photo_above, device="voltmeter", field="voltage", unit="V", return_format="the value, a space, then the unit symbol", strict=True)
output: 18 V
